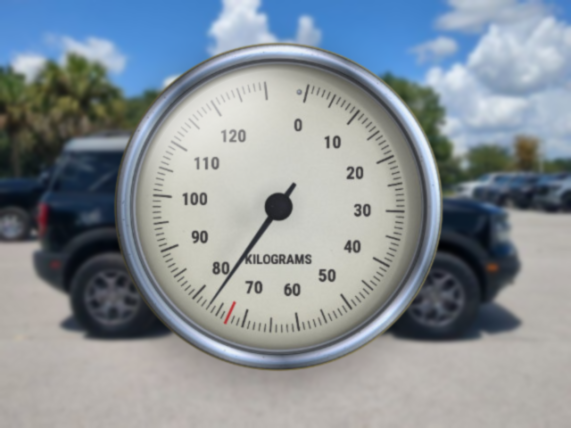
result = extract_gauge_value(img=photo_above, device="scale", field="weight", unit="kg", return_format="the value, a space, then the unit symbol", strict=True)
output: 77 kg
